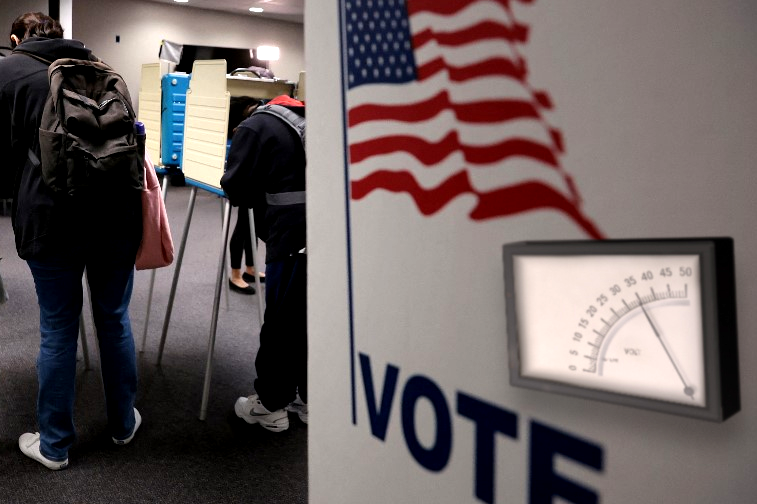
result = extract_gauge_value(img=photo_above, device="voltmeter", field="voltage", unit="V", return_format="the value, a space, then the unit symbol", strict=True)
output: 35 V
